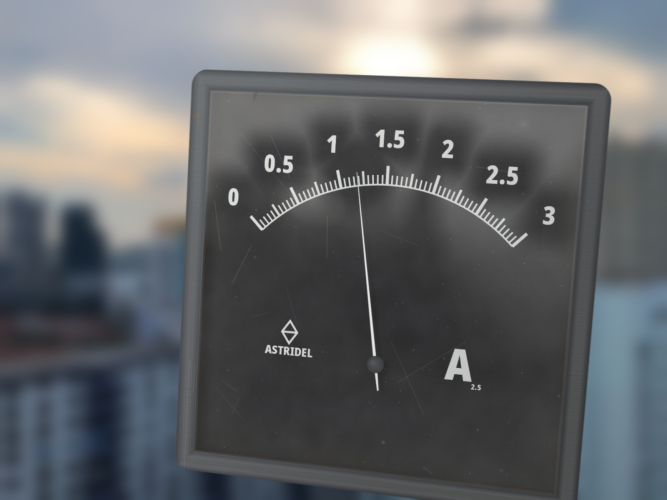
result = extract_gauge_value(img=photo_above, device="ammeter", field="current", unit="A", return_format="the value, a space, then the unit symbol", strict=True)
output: 1.2 A
